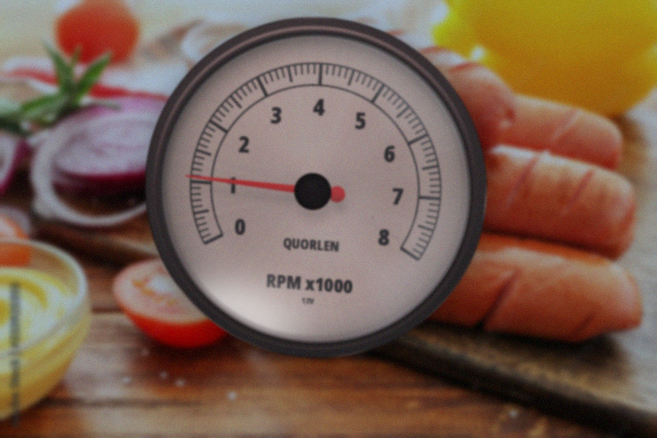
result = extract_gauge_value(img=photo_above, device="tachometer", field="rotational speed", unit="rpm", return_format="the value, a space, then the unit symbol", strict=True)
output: 1100 rpm
